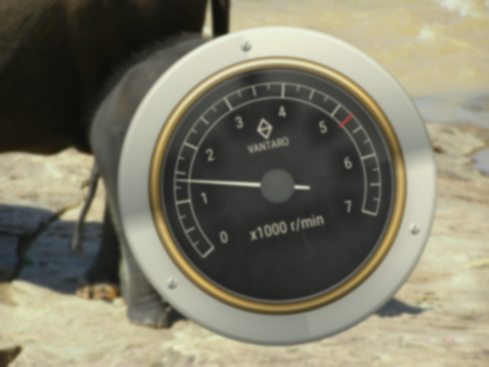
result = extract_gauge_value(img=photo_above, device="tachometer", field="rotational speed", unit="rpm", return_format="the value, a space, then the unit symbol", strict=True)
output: 1375 rpm
